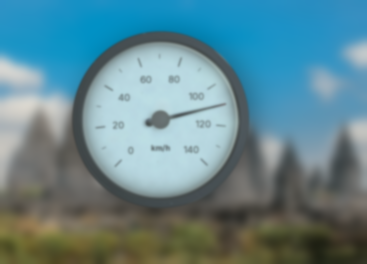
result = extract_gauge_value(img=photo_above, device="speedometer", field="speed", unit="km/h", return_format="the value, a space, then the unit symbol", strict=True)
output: 110 km/h
